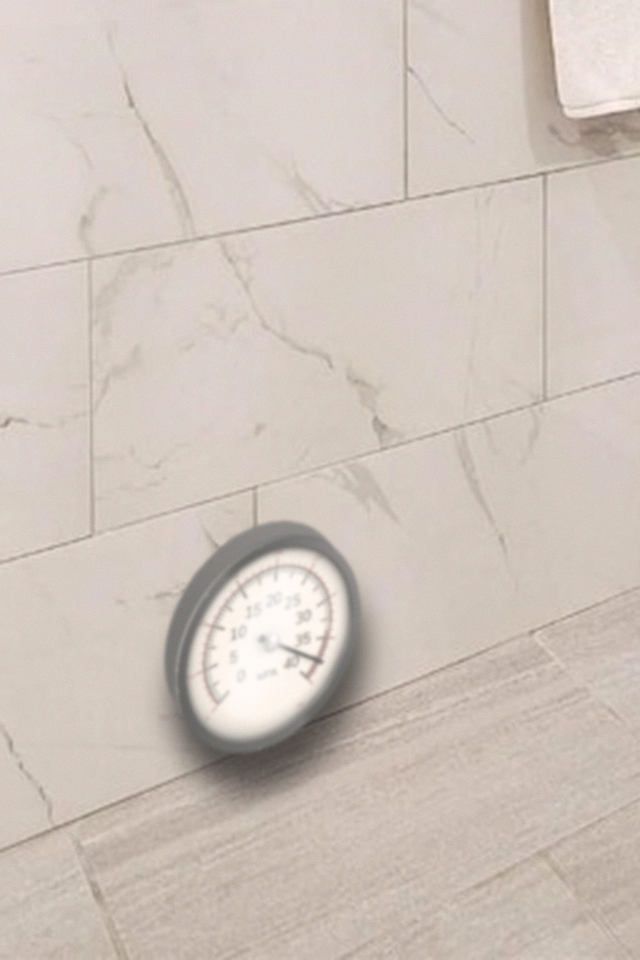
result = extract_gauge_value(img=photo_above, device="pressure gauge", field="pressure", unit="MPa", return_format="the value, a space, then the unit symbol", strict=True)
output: 37.5 MPa
